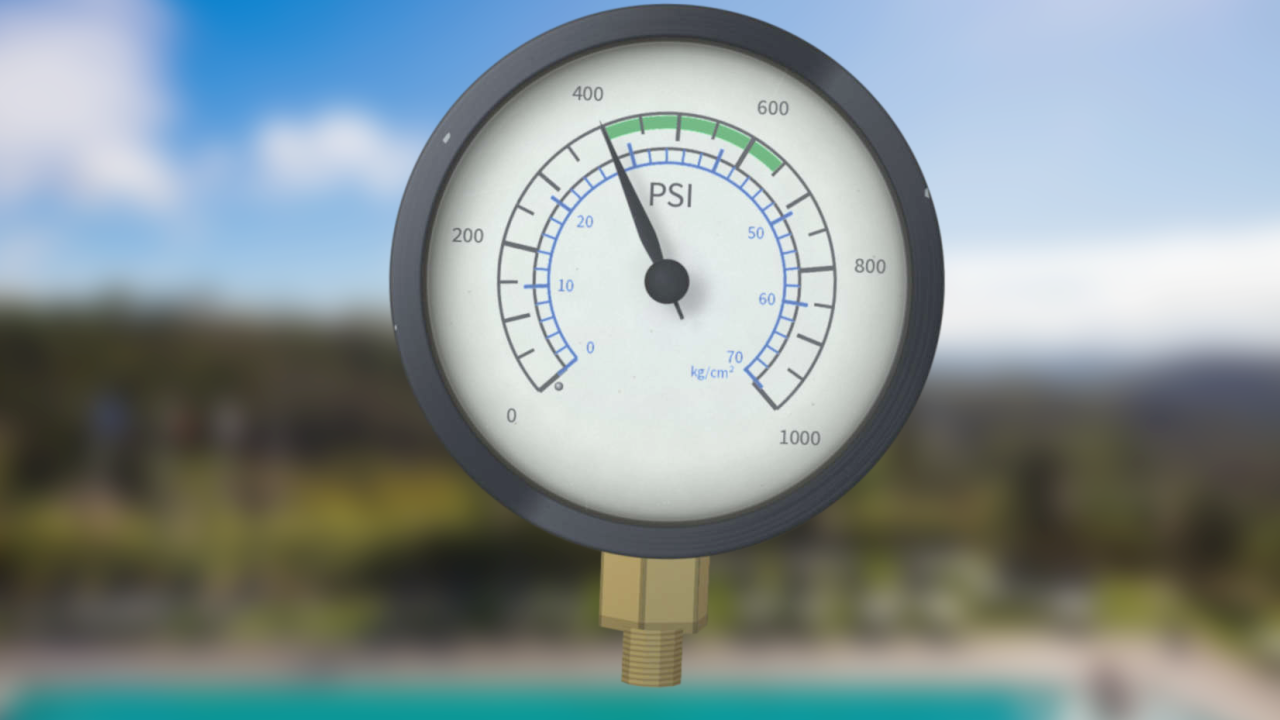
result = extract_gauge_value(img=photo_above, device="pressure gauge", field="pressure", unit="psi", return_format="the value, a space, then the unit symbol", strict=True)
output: 400 psi
